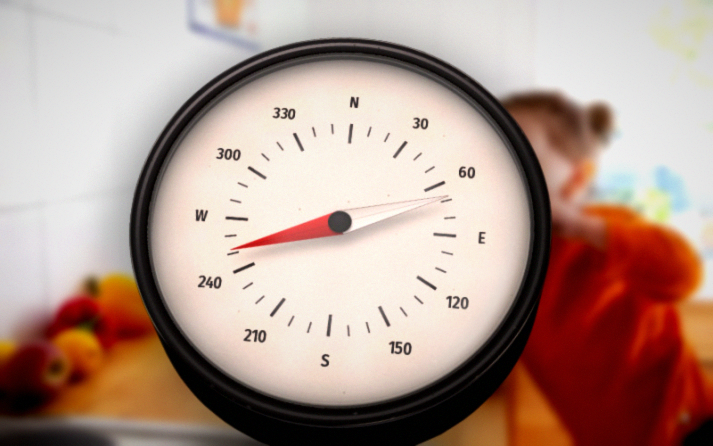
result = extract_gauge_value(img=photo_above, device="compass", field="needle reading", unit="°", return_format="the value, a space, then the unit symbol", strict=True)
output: 250 °
